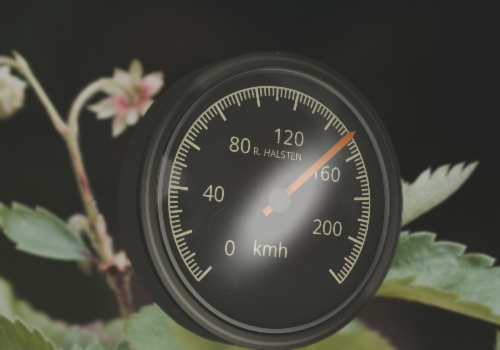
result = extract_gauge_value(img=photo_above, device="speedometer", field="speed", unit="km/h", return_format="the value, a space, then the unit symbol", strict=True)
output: 150 km/h
